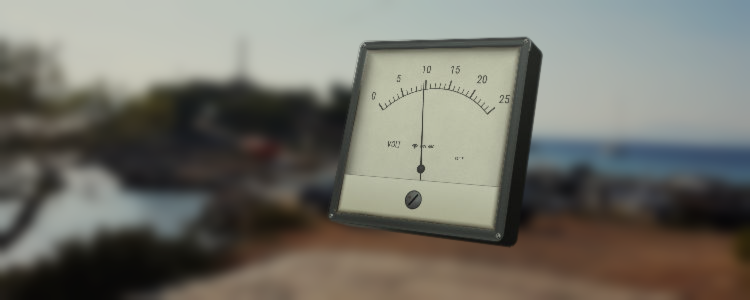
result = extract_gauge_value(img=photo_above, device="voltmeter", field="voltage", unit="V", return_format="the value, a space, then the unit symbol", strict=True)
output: 10 V
